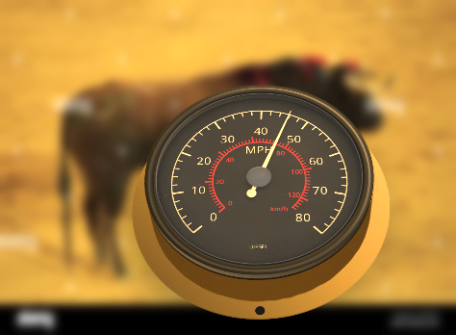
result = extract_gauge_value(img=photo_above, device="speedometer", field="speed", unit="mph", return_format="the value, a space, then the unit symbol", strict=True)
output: 46 mph
